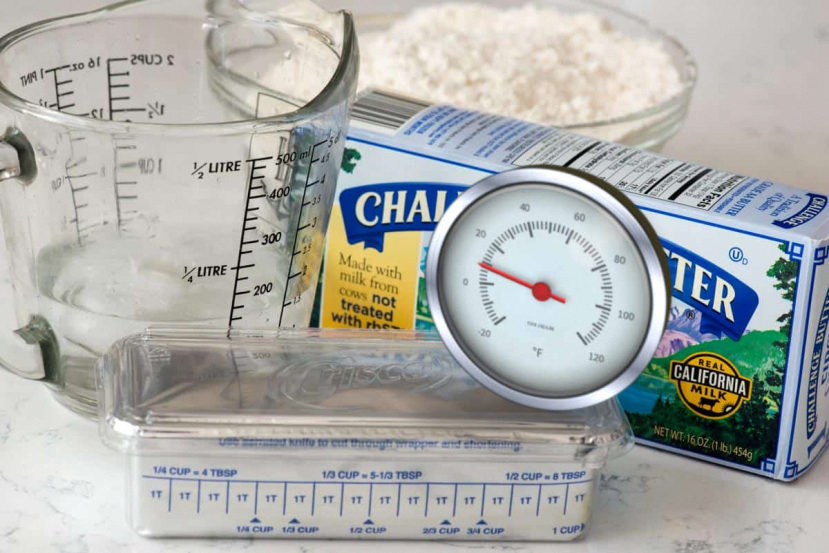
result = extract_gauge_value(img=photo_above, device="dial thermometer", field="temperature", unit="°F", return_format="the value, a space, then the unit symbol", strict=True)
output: 10 °F
